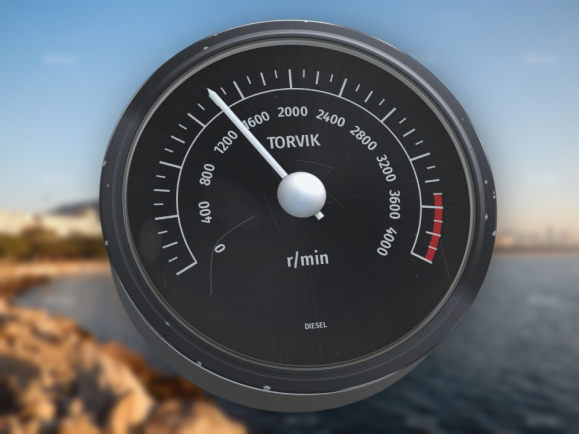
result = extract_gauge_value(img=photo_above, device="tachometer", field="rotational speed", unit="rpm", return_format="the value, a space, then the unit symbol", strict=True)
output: 1400 rpm
